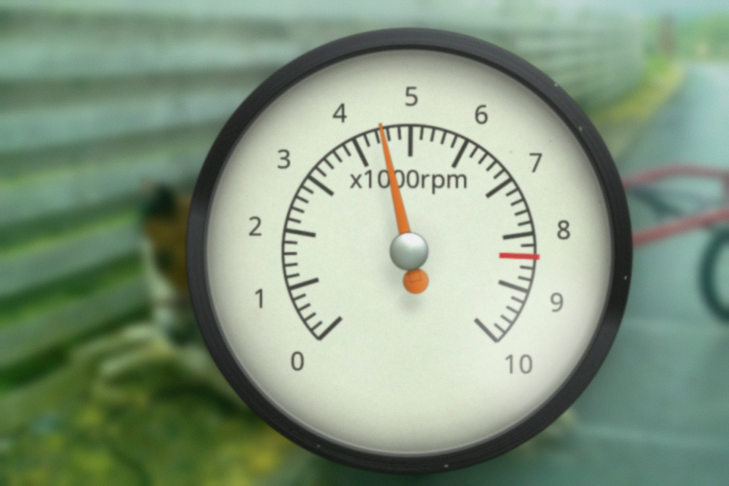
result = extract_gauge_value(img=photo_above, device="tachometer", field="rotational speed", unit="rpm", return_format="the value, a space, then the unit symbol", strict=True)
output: 4500 rpm
